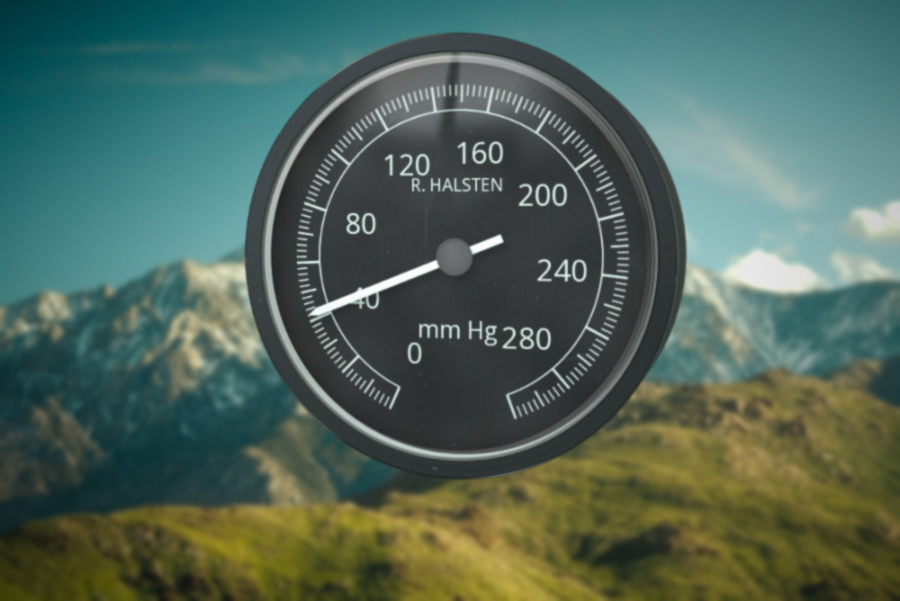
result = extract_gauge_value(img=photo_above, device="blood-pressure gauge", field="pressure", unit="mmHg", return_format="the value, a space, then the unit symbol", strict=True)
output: 42 mmHg
